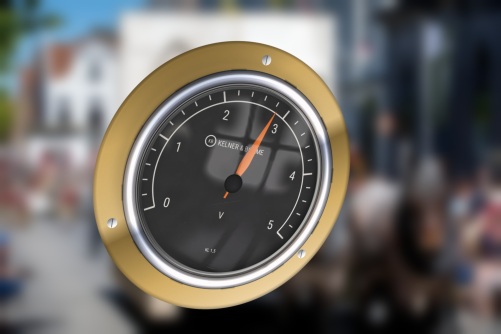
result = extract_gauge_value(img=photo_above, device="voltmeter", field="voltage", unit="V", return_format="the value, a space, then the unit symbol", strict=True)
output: 2.8 V
